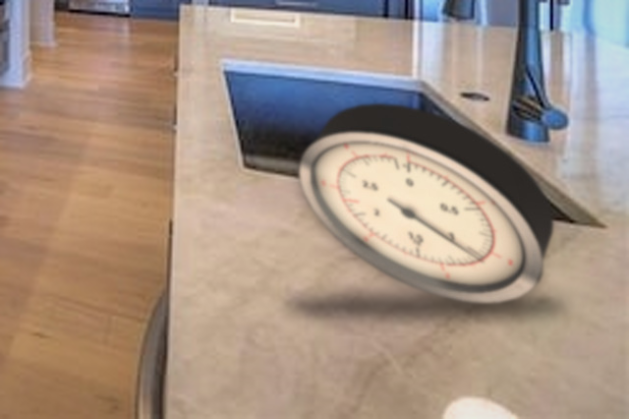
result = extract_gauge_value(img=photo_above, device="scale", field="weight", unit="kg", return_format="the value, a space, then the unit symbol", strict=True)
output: 1 kg
